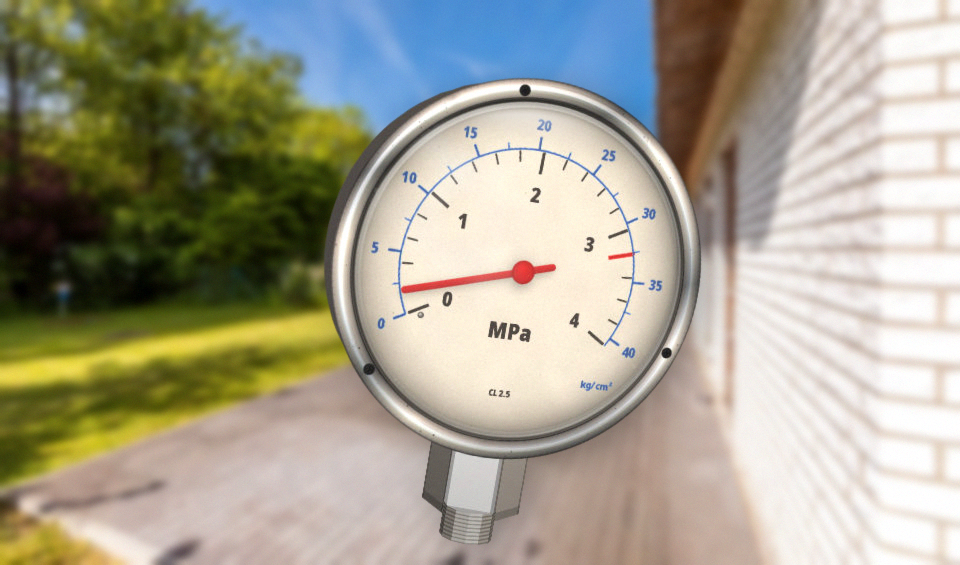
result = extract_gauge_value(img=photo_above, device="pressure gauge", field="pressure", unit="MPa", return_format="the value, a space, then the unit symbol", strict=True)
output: 0.2 MPa
